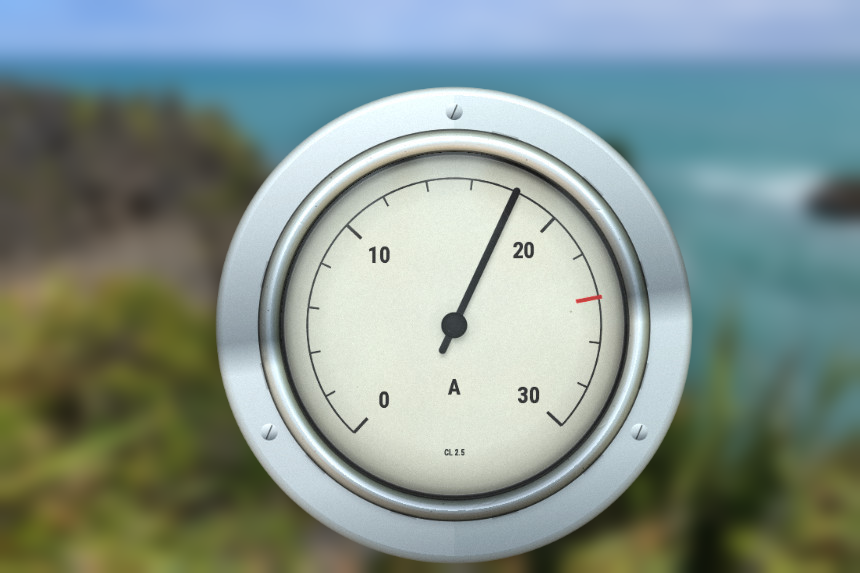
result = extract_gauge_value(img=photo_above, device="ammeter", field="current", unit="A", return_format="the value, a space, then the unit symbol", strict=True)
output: 18 A
